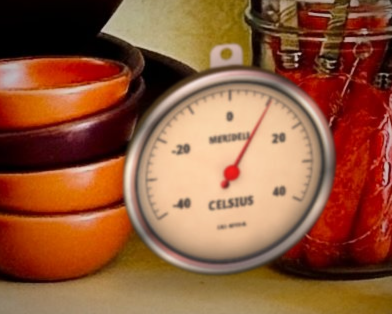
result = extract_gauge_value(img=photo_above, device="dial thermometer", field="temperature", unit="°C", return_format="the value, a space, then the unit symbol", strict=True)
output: 10 °C
